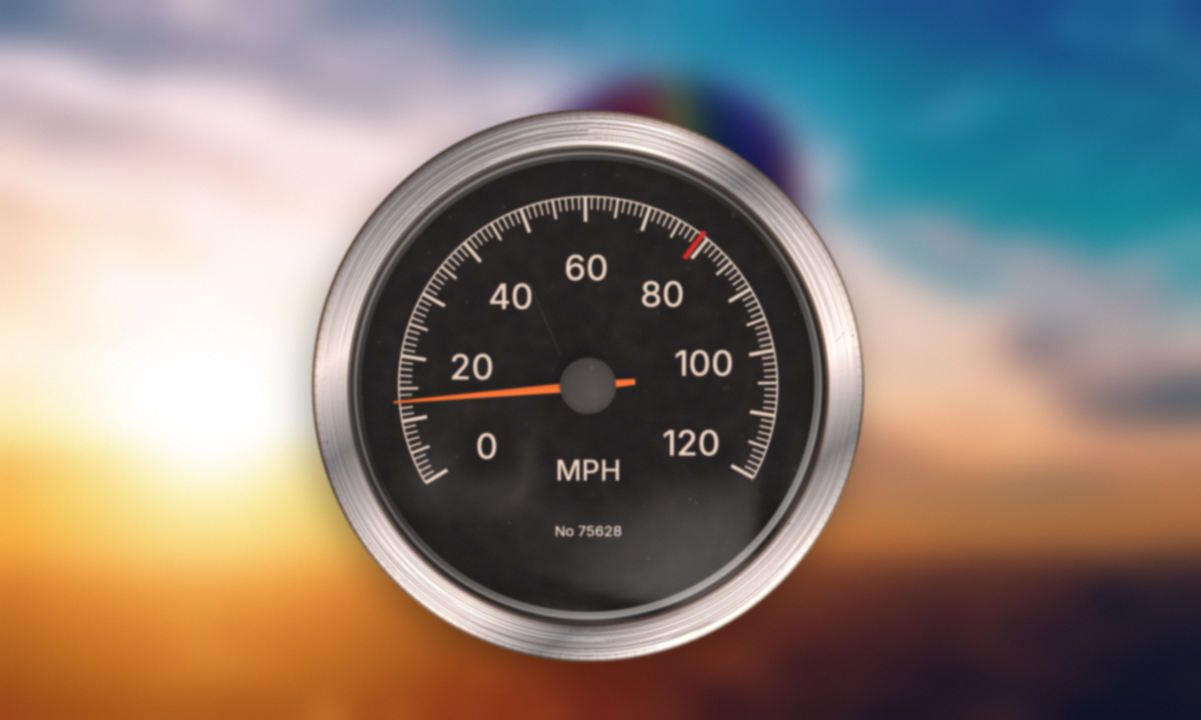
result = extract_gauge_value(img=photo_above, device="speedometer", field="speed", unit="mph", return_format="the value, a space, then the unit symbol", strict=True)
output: 13 mph
